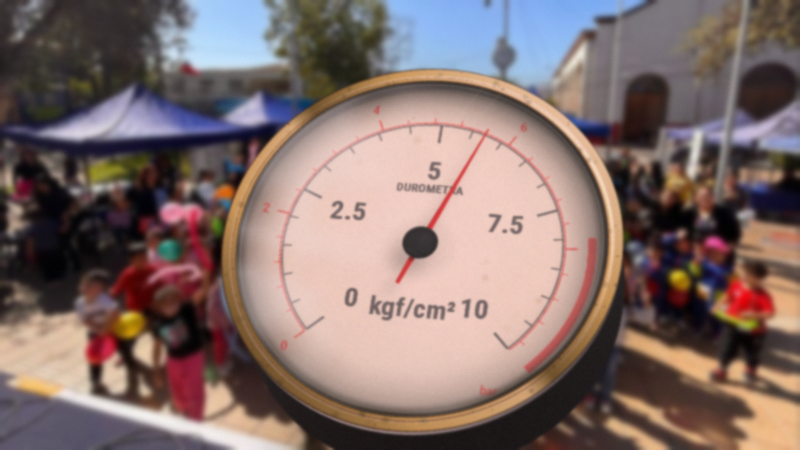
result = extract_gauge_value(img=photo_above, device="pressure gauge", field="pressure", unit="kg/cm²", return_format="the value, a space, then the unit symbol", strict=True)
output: 5.75 kg/cm²
